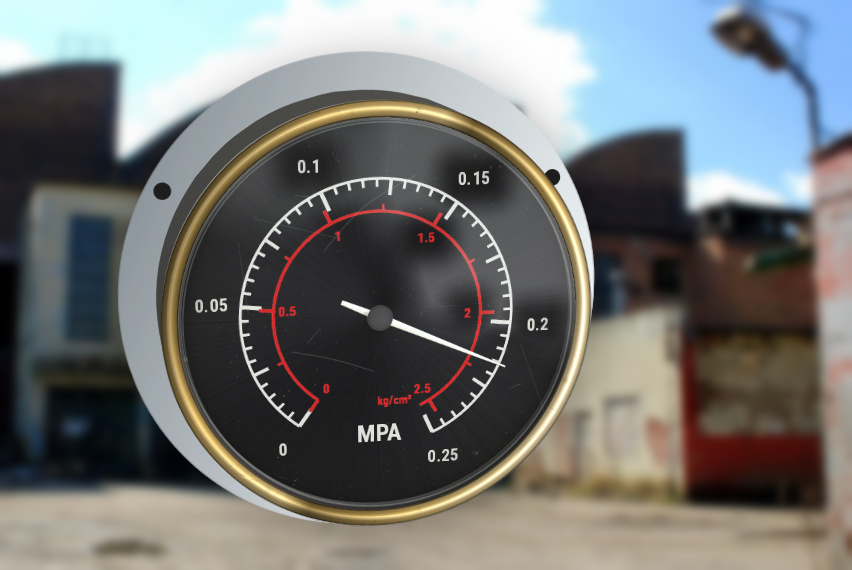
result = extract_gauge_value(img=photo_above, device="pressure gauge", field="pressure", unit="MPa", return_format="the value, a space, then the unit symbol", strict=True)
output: 0.215 MPa
